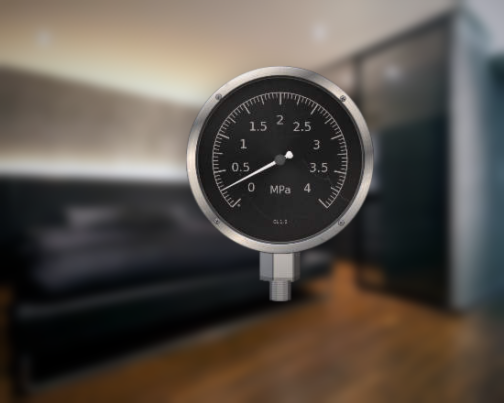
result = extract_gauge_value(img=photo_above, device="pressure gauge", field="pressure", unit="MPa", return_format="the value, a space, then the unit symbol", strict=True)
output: 0.25 MPa
